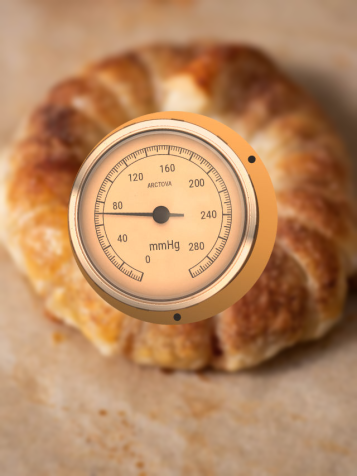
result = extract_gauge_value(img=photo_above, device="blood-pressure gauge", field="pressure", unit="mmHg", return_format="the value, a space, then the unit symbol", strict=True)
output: 70 mmHg
